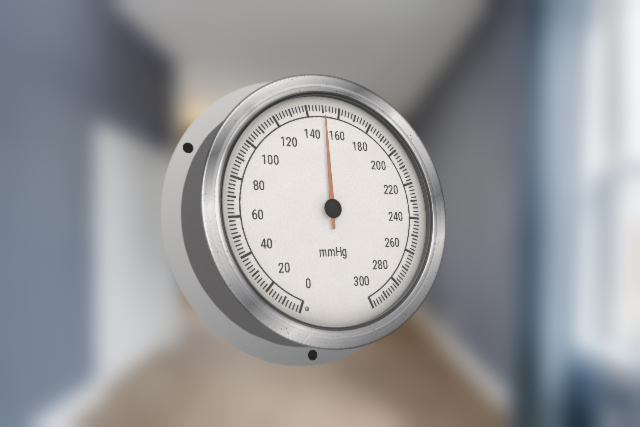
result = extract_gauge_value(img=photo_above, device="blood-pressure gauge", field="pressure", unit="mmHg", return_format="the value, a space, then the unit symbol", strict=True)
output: 150 mmHg
